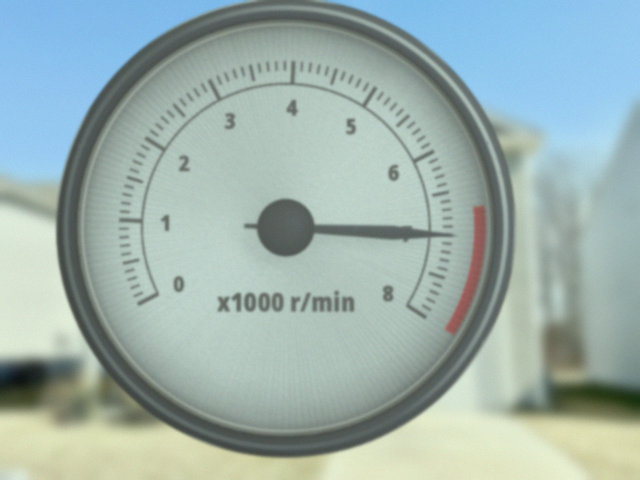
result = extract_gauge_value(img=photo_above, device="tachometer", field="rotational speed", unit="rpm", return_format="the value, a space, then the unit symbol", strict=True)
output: 7000 rpm
